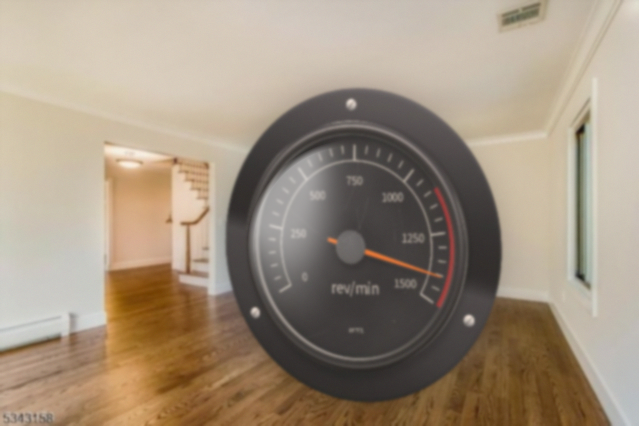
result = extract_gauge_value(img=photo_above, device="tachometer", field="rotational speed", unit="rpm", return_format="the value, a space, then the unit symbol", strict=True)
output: 1400 rpm
